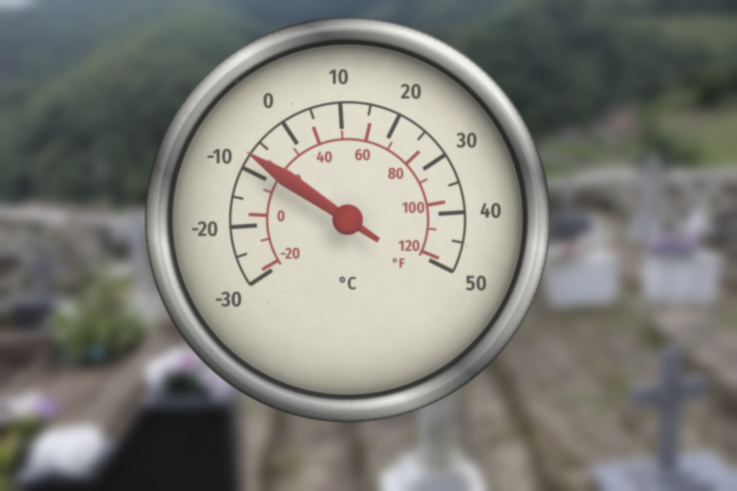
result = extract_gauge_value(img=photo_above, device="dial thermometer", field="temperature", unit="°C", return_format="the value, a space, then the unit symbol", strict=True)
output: -7.5 °C
